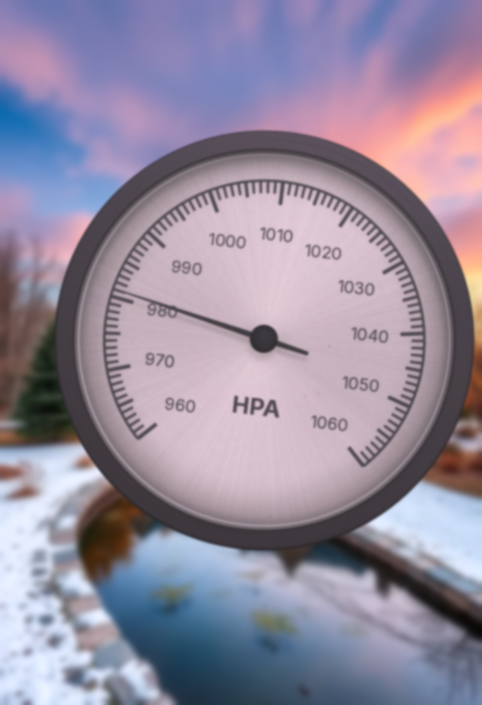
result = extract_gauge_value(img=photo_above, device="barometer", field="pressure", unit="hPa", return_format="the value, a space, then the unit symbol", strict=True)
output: 981 hPa
